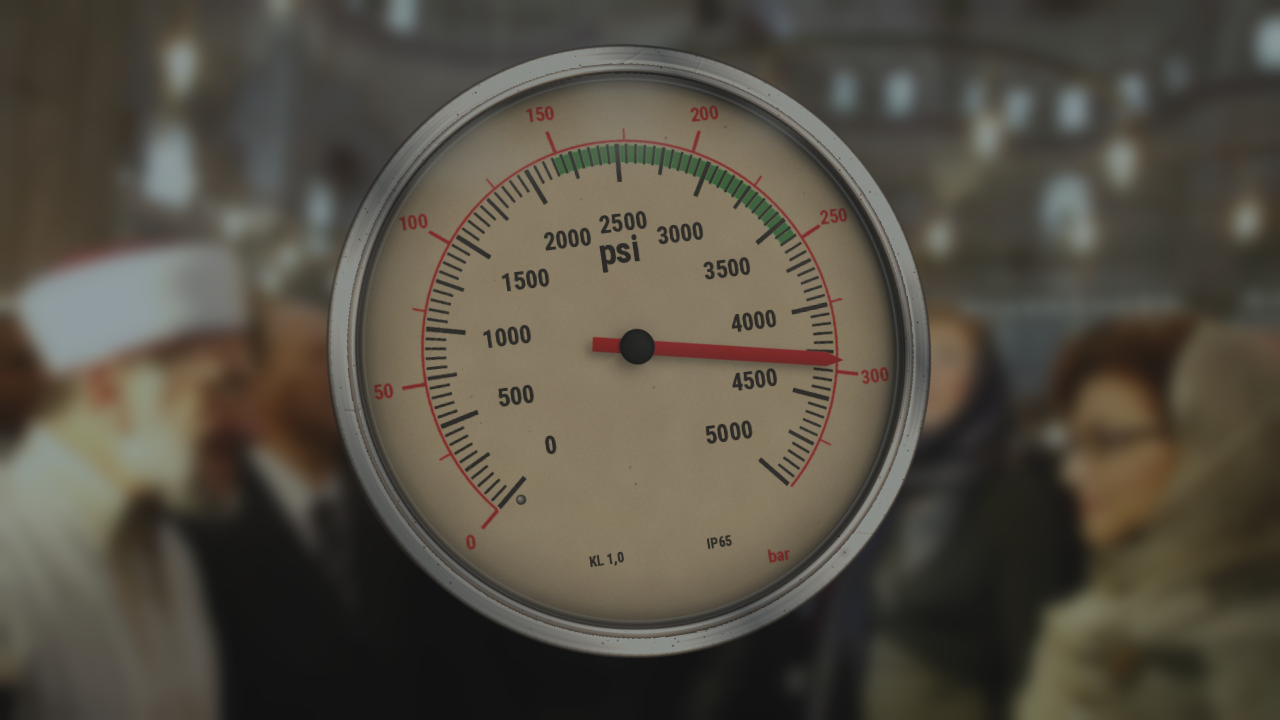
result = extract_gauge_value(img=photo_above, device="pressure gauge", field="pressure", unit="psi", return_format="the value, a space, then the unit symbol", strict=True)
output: 4300 psi
